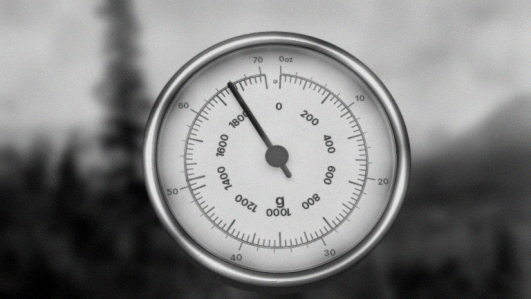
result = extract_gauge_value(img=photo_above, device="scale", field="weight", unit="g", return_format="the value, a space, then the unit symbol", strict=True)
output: 1860 g
